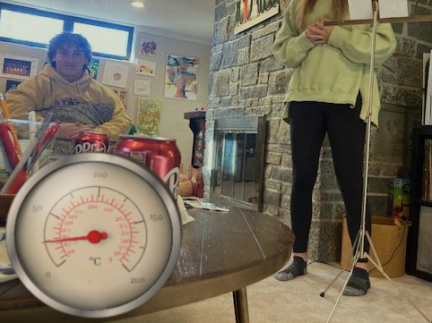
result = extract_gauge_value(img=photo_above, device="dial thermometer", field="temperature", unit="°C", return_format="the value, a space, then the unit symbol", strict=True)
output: 25 °C
